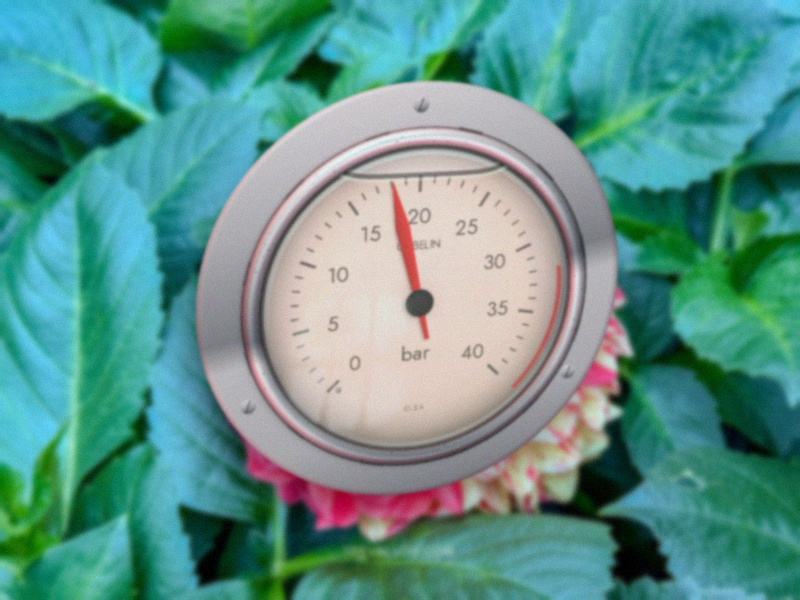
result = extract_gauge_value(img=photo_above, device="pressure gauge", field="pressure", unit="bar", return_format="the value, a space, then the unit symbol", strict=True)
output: 18 bar
